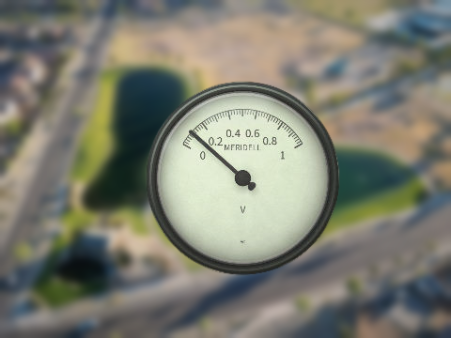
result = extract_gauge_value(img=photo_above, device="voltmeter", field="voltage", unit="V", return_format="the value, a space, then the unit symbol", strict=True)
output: 0.1 V
